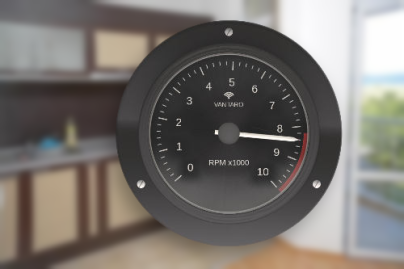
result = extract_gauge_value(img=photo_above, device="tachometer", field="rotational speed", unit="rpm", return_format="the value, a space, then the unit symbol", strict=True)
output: 8400 rpm
